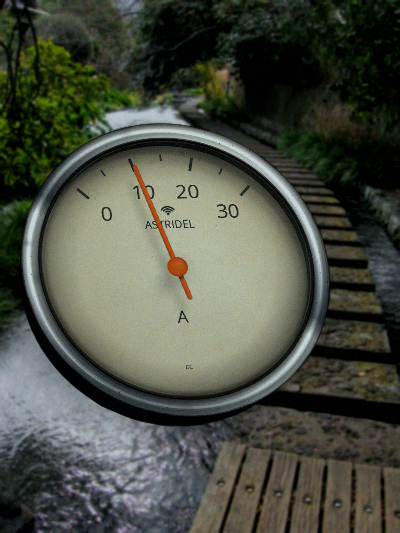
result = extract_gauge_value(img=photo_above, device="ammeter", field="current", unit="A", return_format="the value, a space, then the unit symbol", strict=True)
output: 10 A
